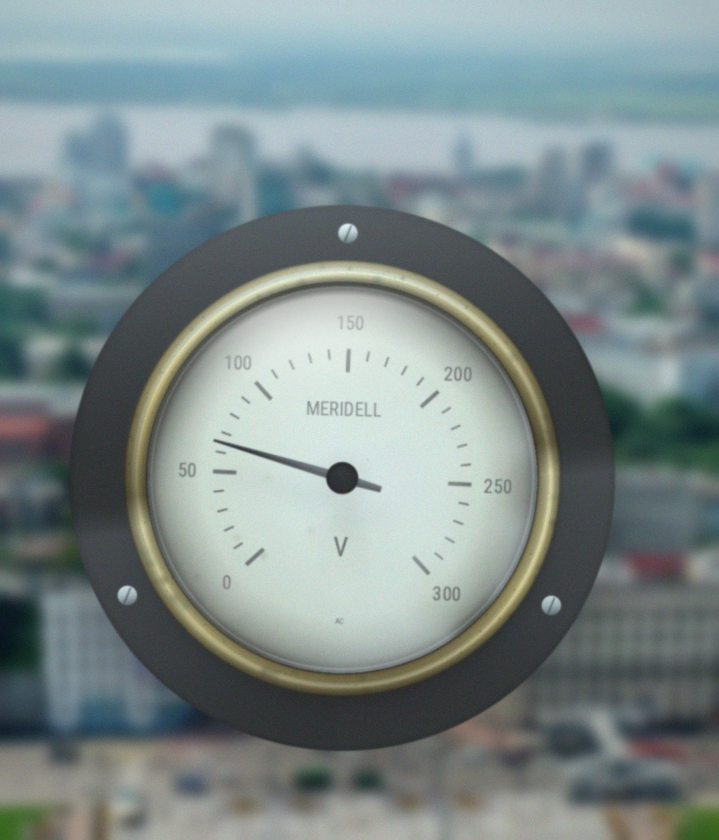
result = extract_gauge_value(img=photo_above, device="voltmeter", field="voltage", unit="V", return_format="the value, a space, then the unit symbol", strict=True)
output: 65 V
